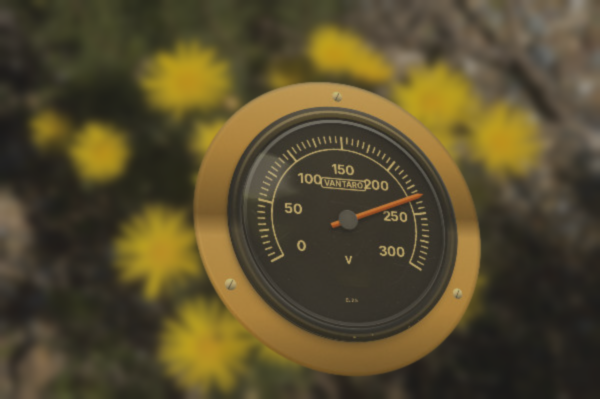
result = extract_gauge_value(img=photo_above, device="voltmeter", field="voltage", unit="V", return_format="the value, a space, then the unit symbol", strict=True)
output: 235 V
